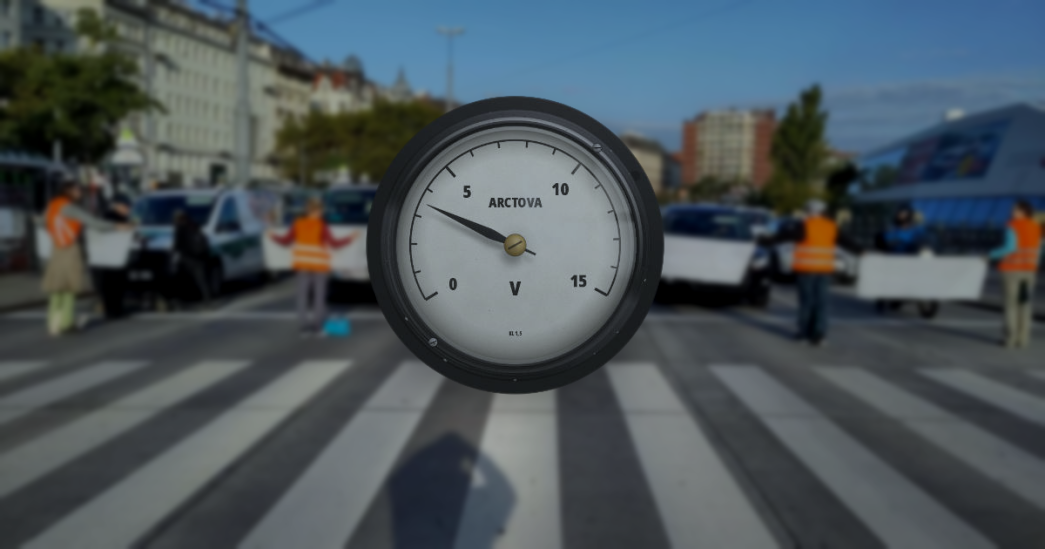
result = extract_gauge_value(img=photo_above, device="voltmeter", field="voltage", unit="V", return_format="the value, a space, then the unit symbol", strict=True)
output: 3.5 V
